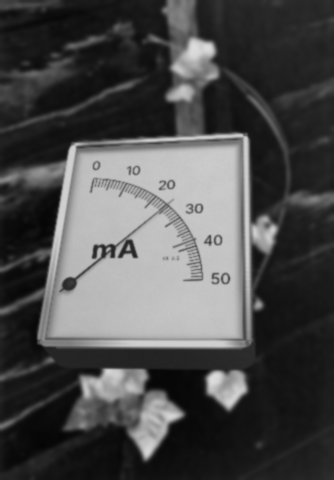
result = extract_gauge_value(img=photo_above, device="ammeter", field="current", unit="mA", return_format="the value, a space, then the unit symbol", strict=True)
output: 25 mA
